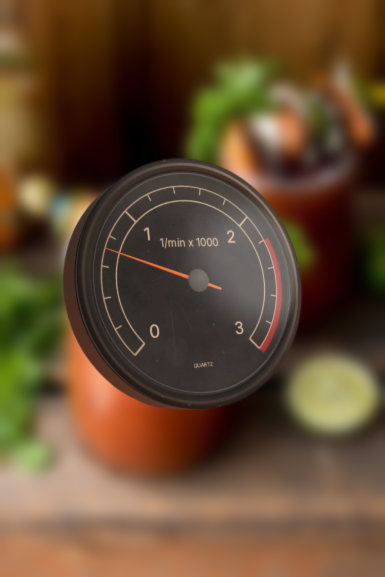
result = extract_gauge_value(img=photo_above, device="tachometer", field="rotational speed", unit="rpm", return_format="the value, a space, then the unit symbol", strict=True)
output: 700 rpm
